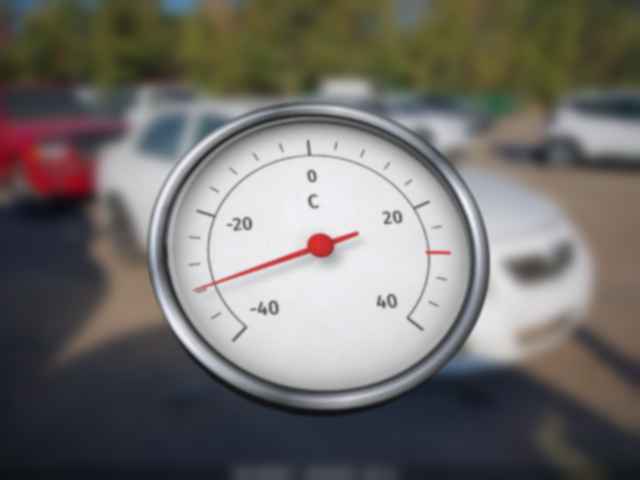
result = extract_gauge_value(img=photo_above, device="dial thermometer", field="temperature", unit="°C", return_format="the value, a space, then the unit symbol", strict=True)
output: -32 °C
